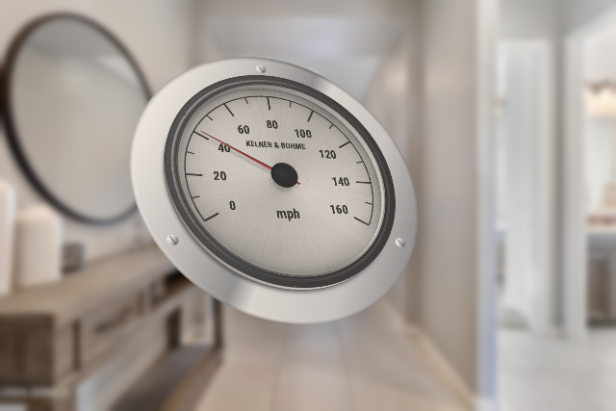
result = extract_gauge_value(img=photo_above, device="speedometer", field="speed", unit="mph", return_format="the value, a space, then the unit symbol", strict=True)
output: 40 mph
